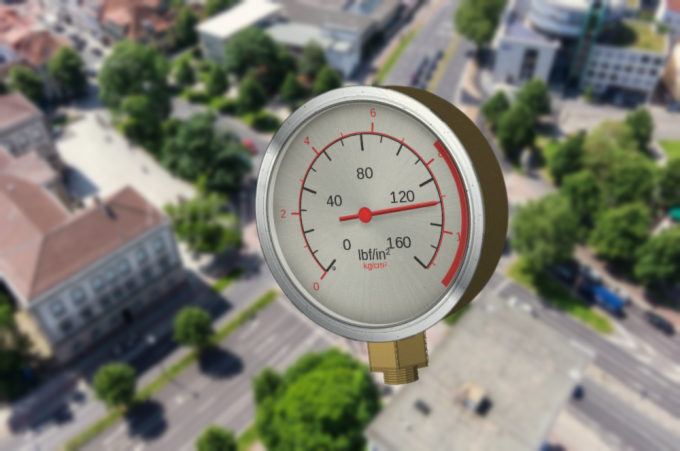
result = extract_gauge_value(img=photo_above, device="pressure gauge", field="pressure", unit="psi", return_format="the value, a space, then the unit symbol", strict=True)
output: 130 psi
